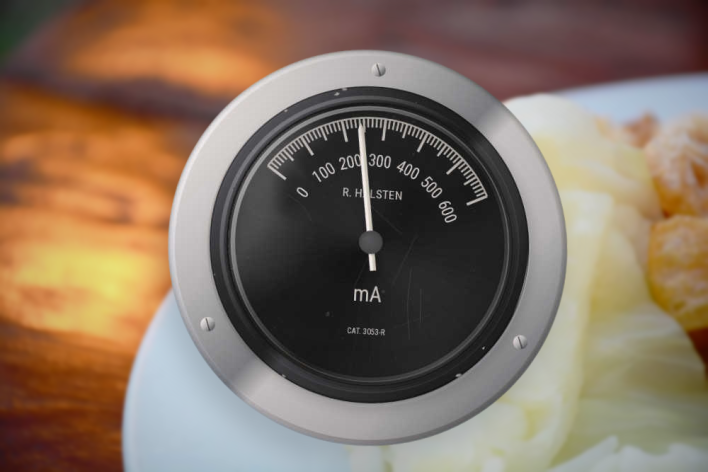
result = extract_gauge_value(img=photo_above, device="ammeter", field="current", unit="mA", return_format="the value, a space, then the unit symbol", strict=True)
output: 240 mA
